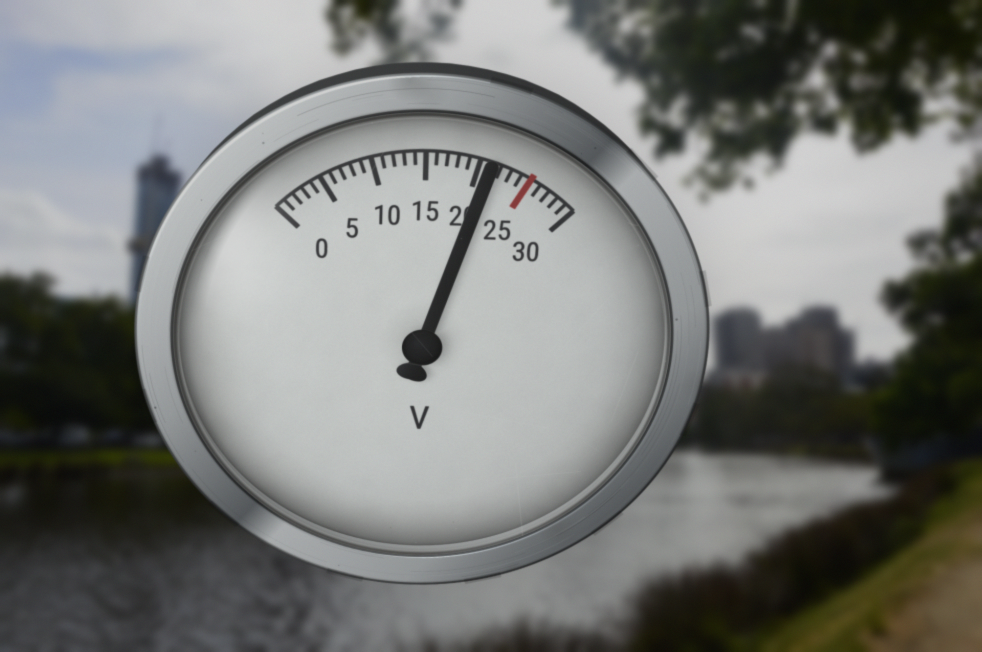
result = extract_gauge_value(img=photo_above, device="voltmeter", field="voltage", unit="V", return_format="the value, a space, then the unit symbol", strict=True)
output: 21 V
